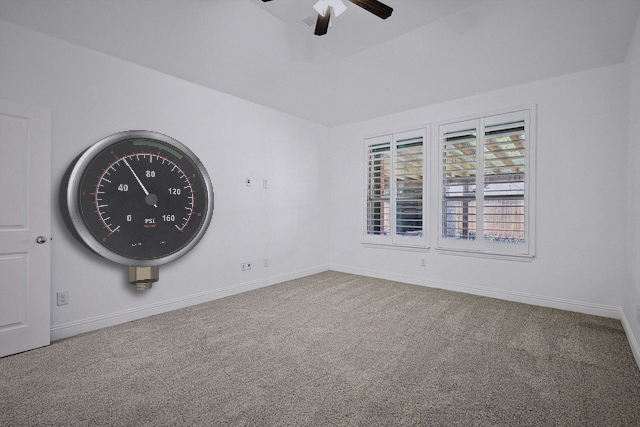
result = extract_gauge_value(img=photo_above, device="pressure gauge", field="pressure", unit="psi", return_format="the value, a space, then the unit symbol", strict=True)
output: 60 psi
